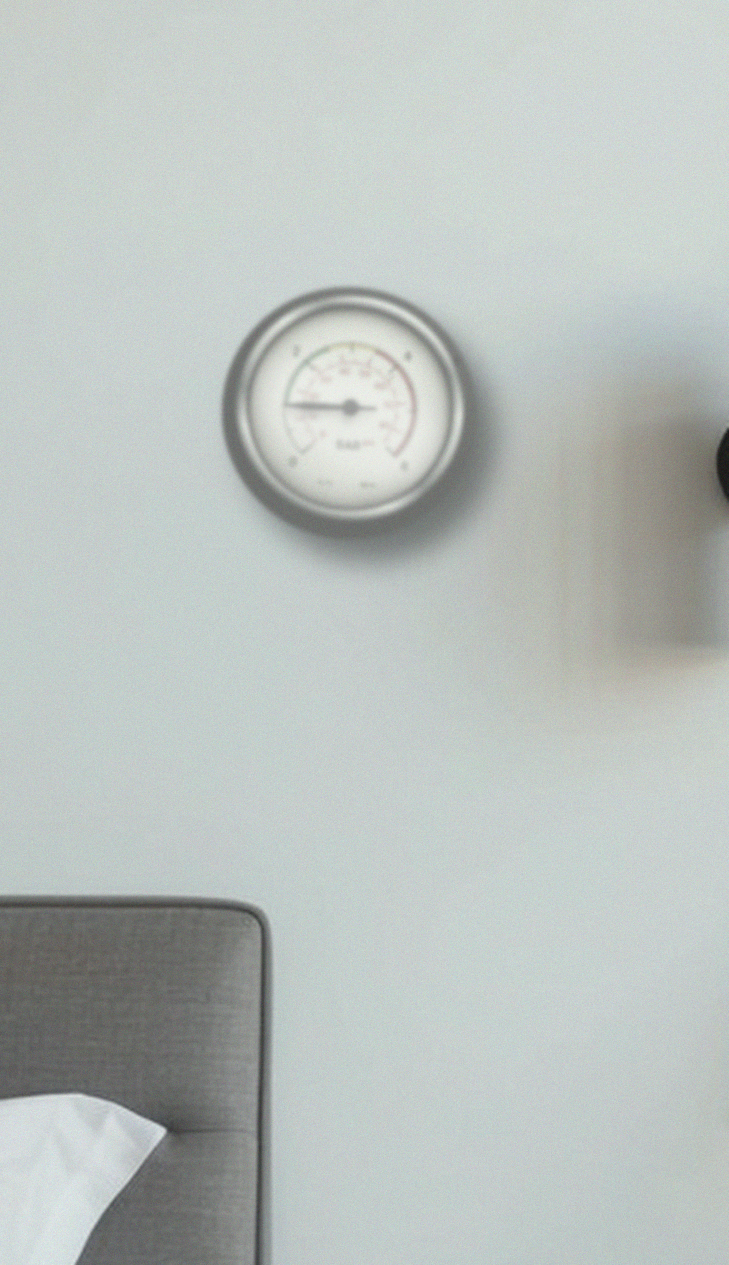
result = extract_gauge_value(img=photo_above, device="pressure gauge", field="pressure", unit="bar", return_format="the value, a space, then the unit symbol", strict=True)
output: 1 bar
